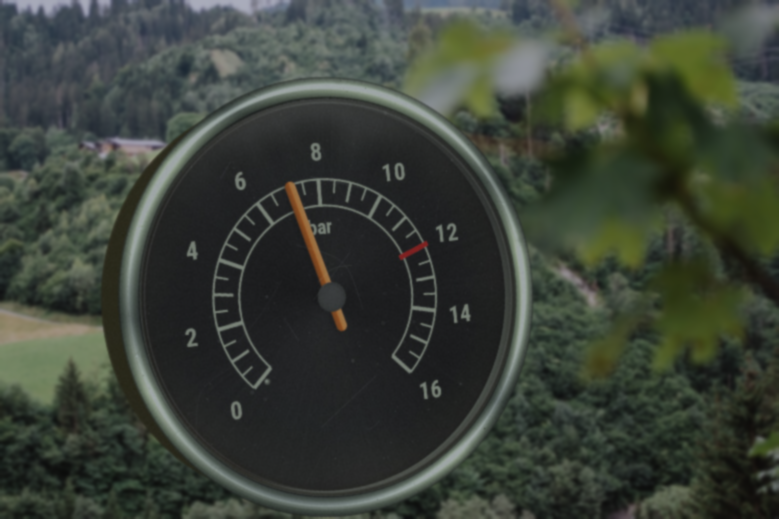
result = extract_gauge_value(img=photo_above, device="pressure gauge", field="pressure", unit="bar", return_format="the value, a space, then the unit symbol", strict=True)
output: 7 bar
